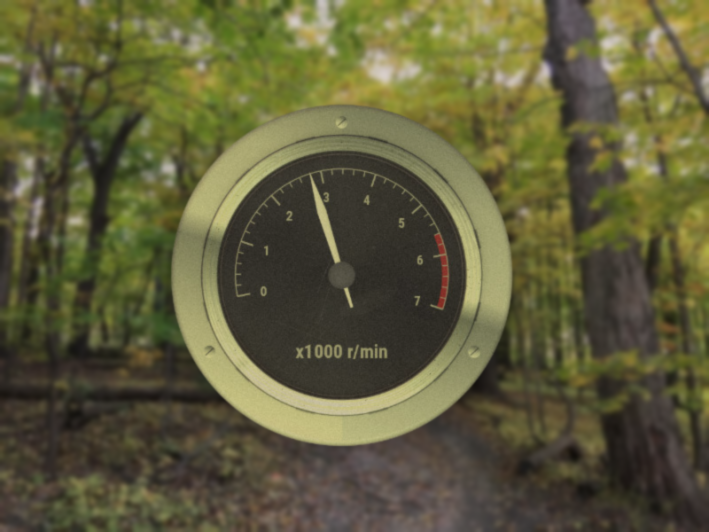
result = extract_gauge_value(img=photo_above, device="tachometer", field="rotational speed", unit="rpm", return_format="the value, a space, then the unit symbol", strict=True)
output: 2800 rpm
